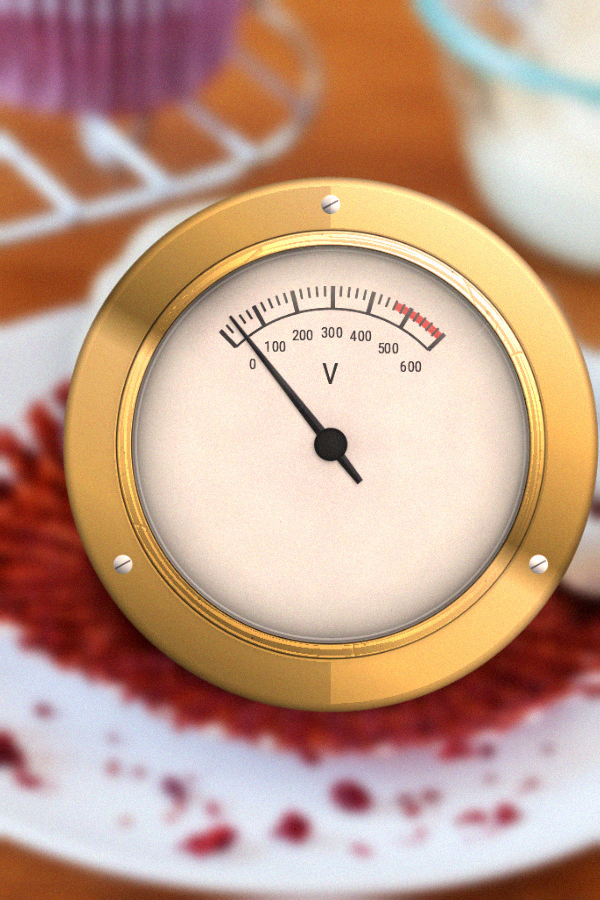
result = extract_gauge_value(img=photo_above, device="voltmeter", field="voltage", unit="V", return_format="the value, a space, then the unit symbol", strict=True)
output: 40 V
